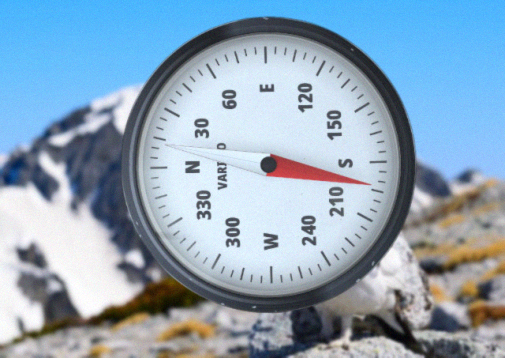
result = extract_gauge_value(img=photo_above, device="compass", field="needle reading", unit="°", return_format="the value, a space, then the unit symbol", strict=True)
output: 192.5 °
